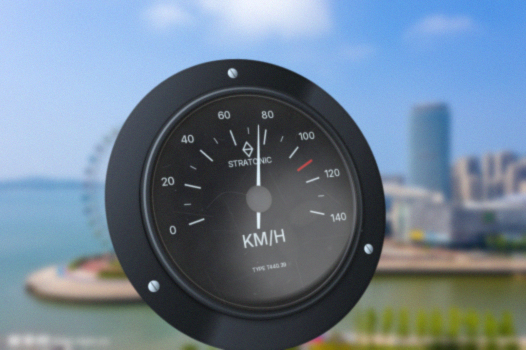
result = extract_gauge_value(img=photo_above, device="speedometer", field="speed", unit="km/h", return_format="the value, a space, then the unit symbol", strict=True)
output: 75 km/h
